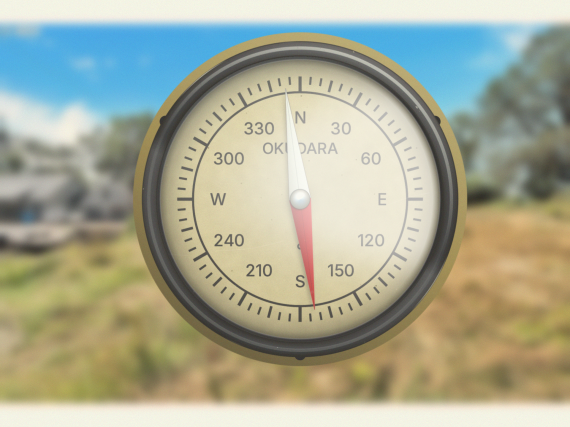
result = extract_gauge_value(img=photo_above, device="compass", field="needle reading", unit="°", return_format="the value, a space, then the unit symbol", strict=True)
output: 172.5 °
